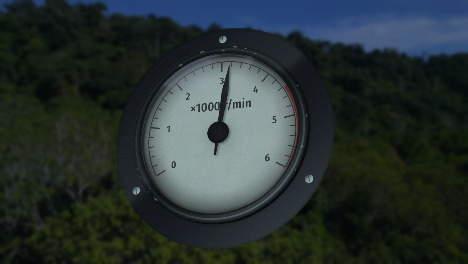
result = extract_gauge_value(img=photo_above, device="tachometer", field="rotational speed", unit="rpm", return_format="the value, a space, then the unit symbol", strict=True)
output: 3200 rpm
